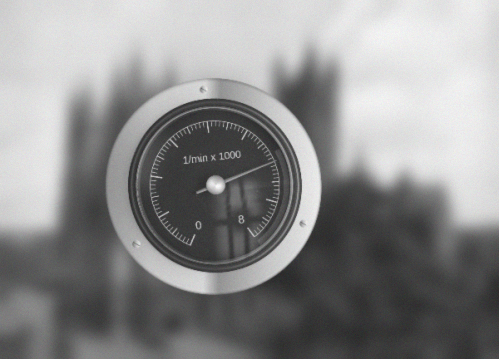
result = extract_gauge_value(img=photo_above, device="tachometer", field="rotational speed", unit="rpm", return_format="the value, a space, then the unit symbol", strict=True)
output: 6000 rpm
